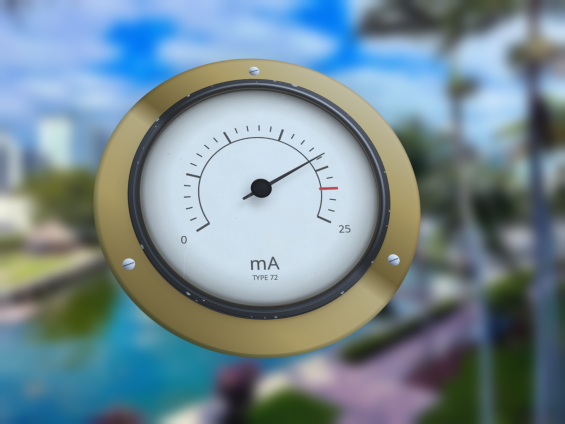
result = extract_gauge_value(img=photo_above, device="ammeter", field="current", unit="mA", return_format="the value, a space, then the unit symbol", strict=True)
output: 19 mA
